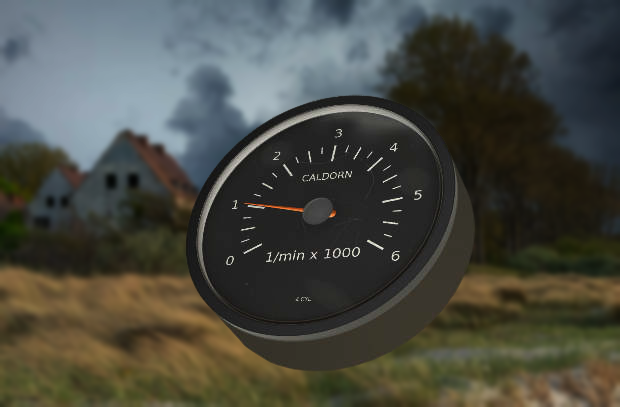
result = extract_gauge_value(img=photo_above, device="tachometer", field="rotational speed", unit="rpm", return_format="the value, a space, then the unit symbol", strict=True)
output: 1000 rpm
